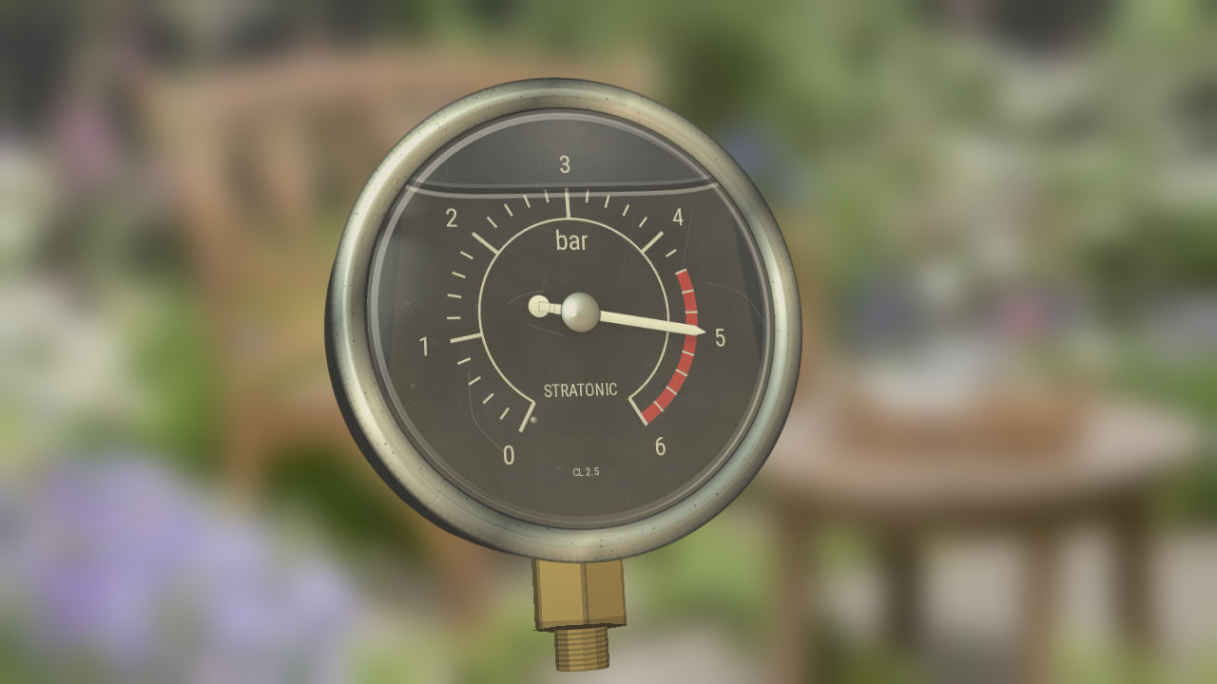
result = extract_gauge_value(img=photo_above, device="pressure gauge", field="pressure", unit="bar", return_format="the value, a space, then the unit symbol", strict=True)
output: 5 bar
